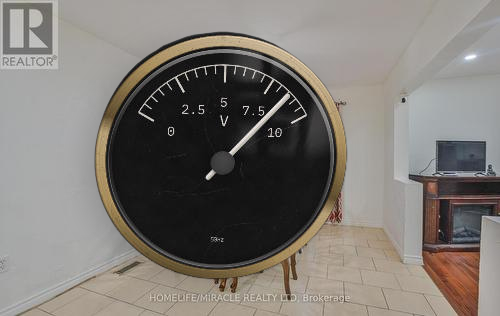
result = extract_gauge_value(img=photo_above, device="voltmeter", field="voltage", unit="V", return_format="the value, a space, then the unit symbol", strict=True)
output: 8.5 V
